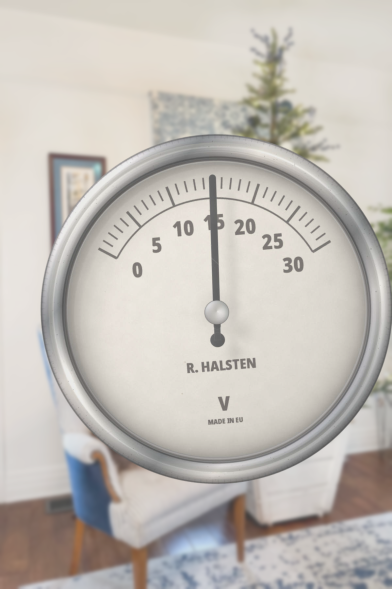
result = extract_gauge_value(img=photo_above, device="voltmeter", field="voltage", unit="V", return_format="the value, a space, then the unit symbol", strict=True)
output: 15 V
